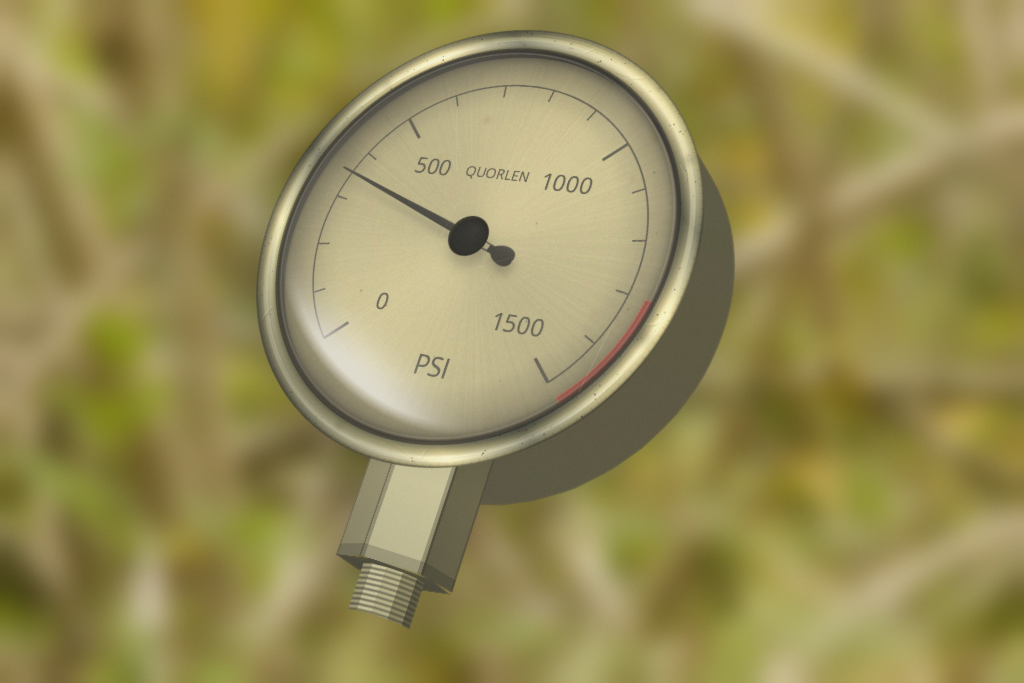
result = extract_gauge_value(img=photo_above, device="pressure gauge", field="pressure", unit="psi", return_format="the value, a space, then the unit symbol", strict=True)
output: 350 psi
